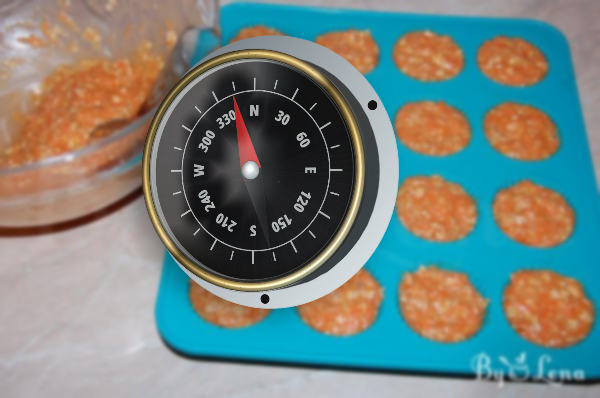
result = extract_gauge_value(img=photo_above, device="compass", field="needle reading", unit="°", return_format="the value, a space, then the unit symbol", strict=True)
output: 345 °
